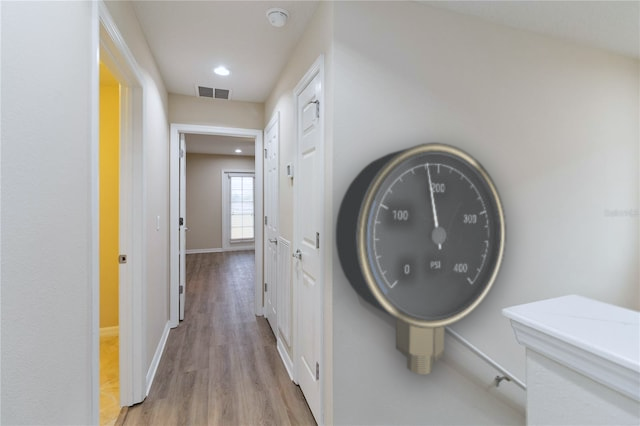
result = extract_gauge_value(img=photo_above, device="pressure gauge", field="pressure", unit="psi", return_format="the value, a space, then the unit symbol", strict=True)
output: 180 psi
